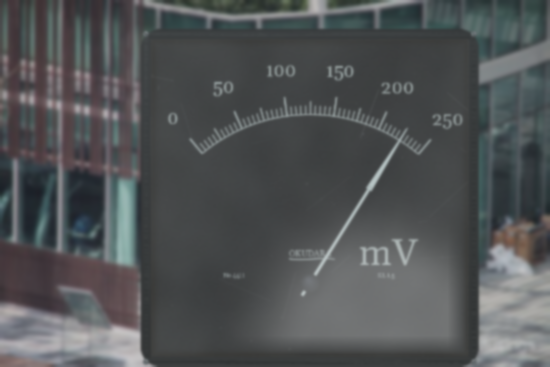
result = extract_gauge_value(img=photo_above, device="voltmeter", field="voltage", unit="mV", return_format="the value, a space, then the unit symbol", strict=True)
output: 225 mV
